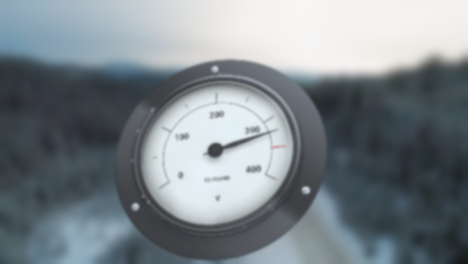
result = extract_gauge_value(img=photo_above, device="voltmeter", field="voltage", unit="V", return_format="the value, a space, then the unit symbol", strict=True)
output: 325 V
